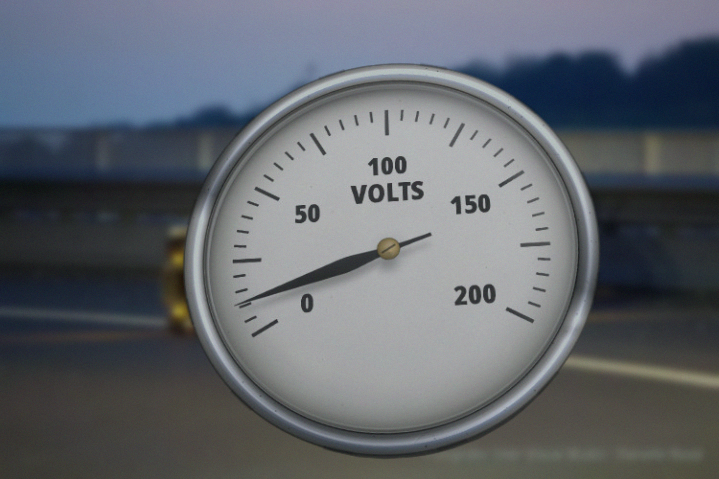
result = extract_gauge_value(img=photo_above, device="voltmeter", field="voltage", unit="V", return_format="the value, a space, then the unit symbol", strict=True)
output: 10 V
